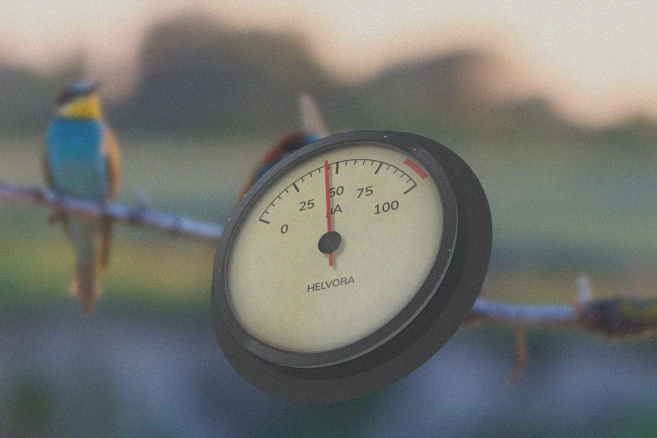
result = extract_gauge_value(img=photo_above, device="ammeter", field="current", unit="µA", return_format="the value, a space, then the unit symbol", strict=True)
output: 45 µA
